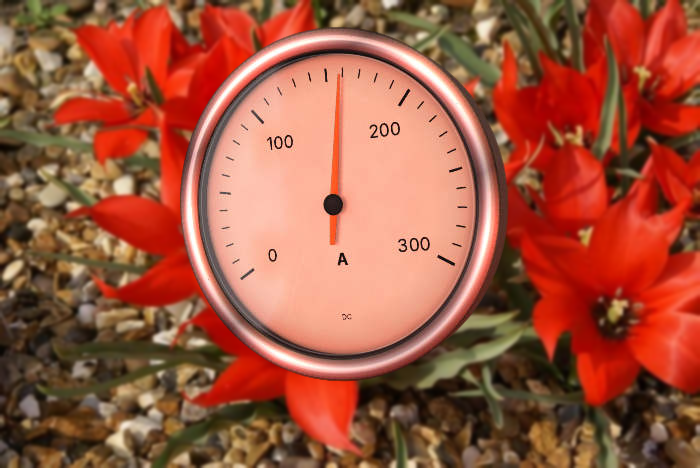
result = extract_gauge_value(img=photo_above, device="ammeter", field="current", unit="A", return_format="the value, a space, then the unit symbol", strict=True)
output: 160 A
